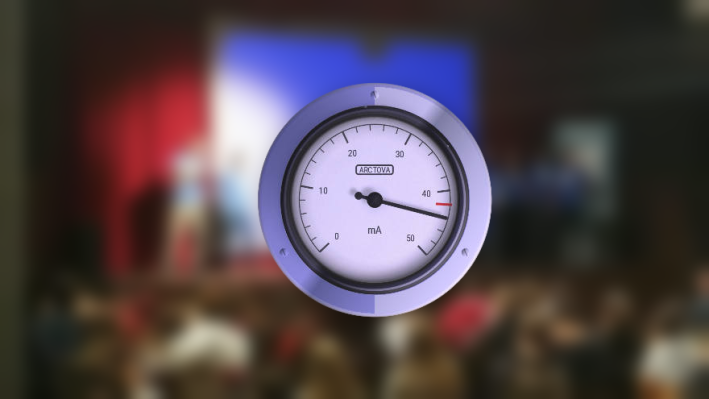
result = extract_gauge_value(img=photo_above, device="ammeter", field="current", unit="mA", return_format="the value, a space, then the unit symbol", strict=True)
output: 44 mA
